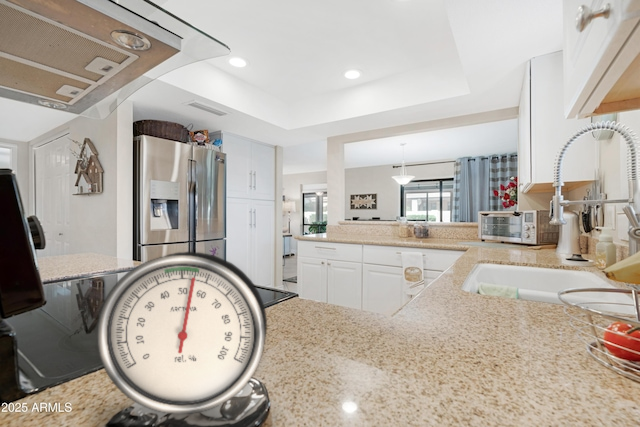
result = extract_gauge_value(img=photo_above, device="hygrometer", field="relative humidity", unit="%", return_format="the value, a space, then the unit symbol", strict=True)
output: 55 %
